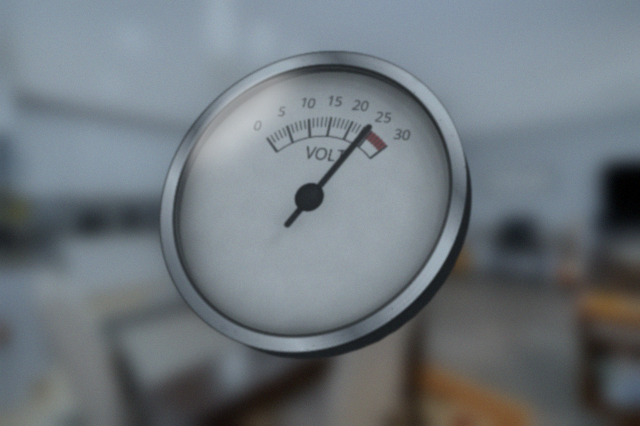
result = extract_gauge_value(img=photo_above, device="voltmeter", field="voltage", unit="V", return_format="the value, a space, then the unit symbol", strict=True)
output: 25 V
